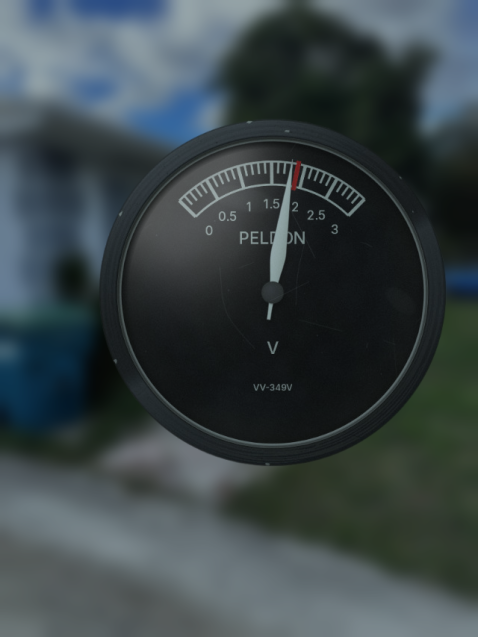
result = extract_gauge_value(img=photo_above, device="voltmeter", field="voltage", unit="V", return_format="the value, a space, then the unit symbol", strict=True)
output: 1.8 V
